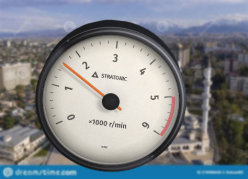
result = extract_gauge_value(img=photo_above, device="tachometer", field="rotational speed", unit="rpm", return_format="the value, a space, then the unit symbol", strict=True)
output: 1600 rpm
